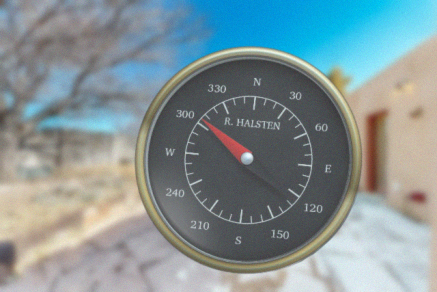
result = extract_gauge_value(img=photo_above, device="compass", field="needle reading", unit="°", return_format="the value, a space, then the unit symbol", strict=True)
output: 305 °
